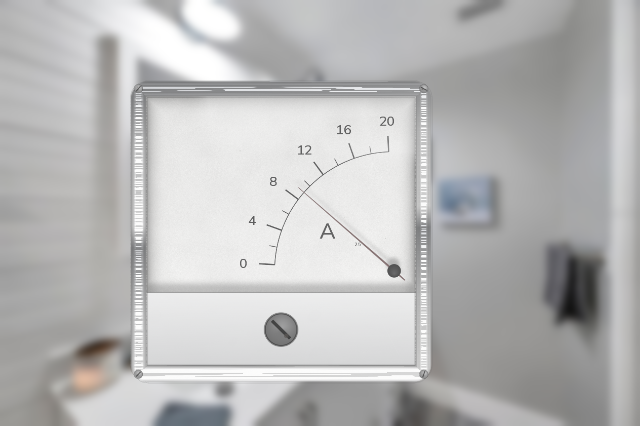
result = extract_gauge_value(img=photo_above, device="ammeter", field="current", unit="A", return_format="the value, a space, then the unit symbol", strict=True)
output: 9 A
